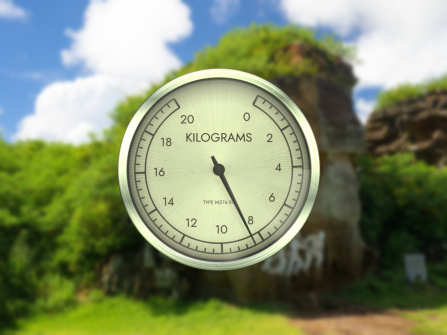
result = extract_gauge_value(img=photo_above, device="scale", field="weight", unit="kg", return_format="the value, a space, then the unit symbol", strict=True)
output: 8.4 kg
